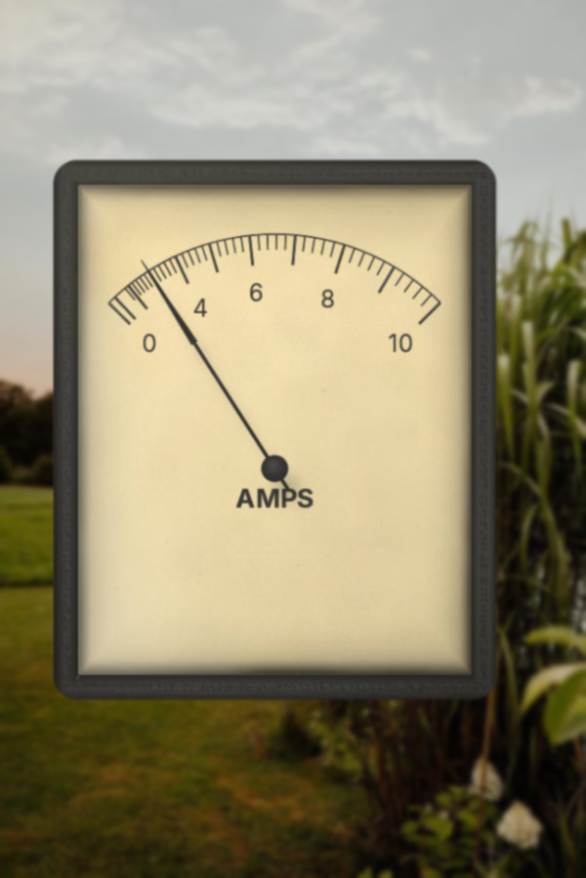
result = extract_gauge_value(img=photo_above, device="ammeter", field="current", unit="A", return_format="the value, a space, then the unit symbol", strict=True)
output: 3 A
